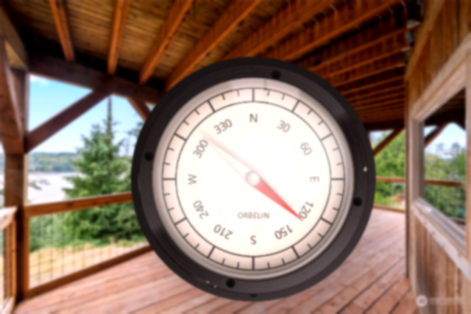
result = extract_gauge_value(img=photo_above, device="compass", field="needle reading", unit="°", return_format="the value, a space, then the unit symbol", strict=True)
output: 130 °
